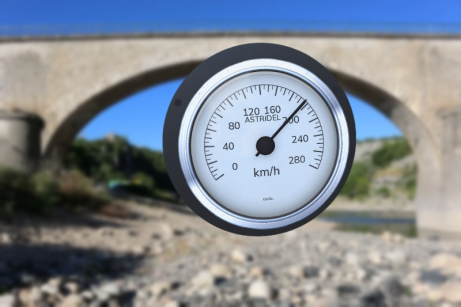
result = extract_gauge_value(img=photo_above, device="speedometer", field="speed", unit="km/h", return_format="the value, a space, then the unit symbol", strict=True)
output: 195 km/h
